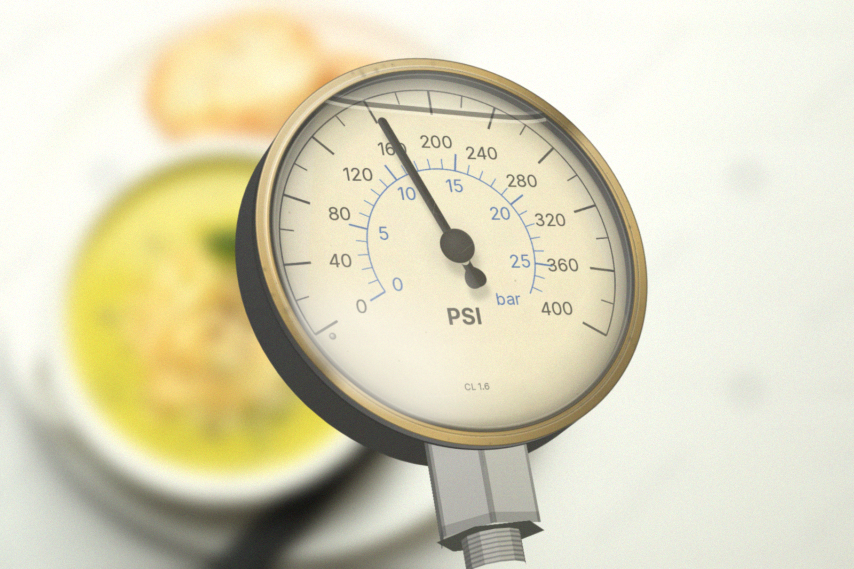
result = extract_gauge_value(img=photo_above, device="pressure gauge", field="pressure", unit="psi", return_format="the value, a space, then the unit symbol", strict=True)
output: 160 psi
